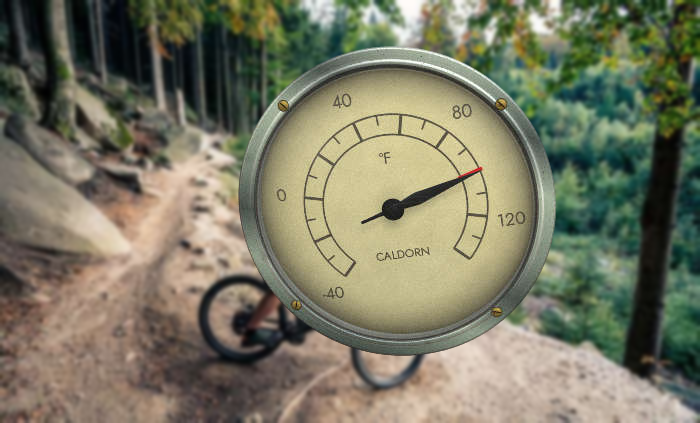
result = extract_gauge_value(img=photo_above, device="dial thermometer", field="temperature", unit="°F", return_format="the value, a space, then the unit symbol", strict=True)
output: 100 °F
